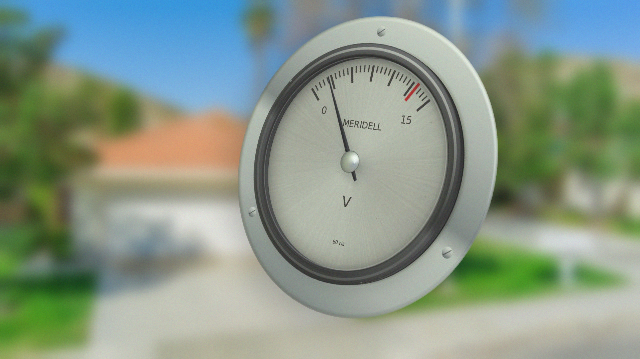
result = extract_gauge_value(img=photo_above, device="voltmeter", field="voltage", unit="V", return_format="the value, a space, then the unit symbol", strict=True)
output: 2.5 V
